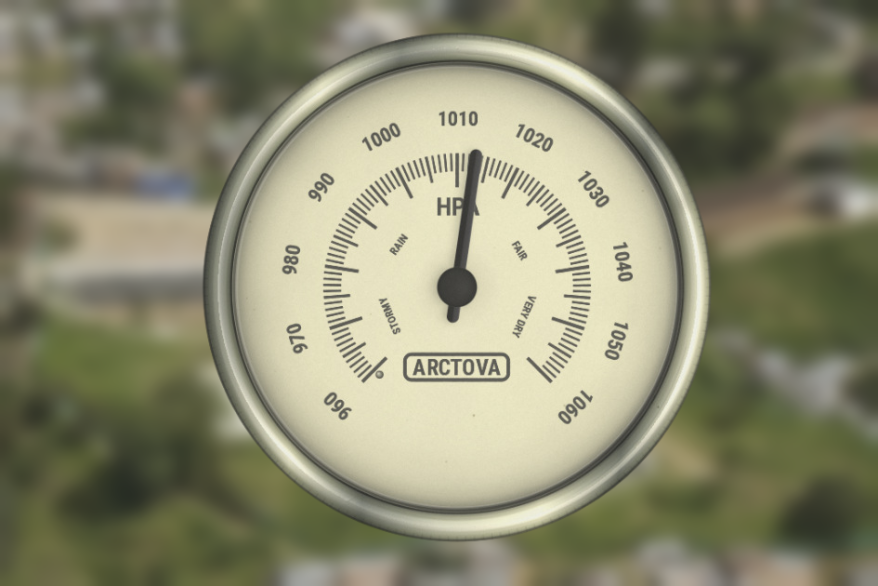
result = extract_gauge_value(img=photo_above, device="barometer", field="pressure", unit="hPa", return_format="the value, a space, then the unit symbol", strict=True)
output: 1013 hPa
